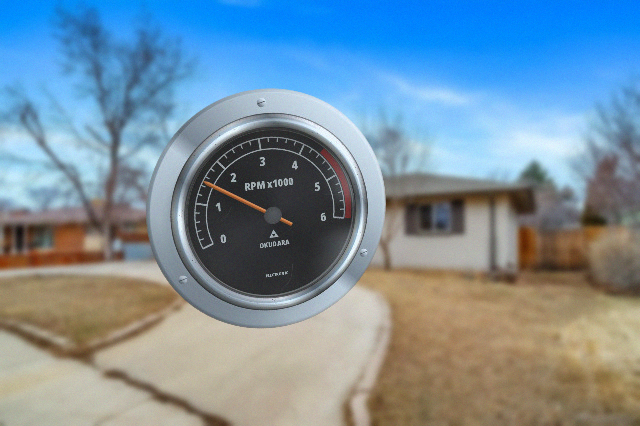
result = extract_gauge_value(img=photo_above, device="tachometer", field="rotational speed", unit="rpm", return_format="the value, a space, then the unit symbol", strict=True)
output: 1500 rpm
